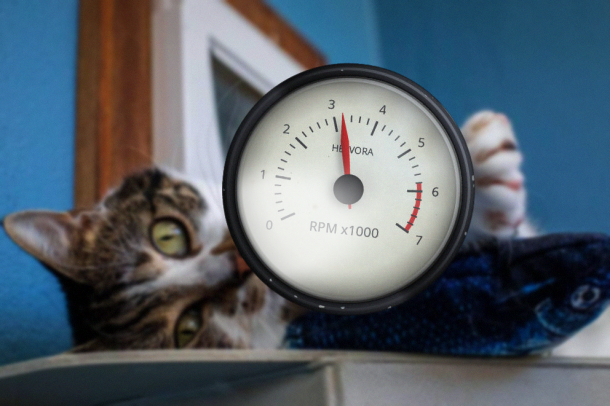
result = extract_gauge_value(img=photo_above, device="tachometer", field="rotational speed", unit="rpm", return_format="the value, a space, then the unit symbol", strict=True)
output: 3200 rpm
